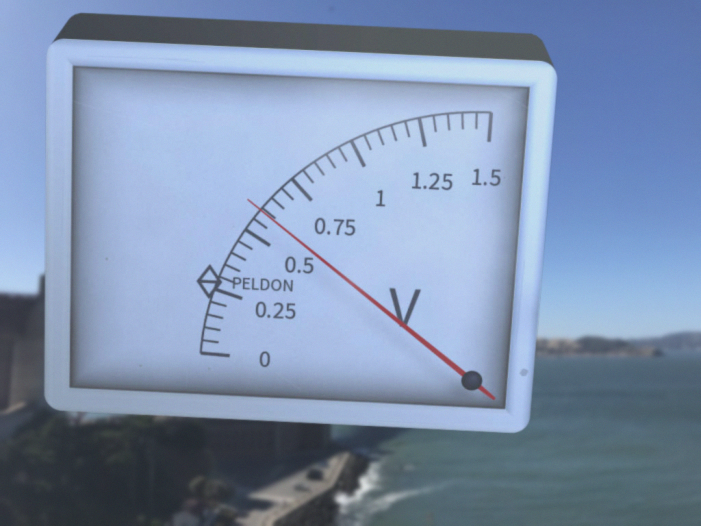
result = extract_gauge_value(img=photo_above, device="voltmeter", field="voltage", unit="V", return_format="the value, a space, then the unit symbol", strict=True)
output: 0.6 V
